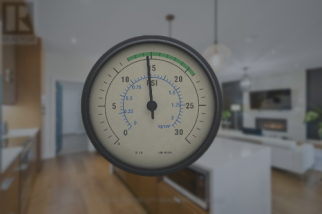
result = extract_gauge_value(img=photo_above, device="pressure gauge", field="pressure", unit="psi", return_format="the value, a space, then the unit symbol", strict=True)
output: 14.5 psi
